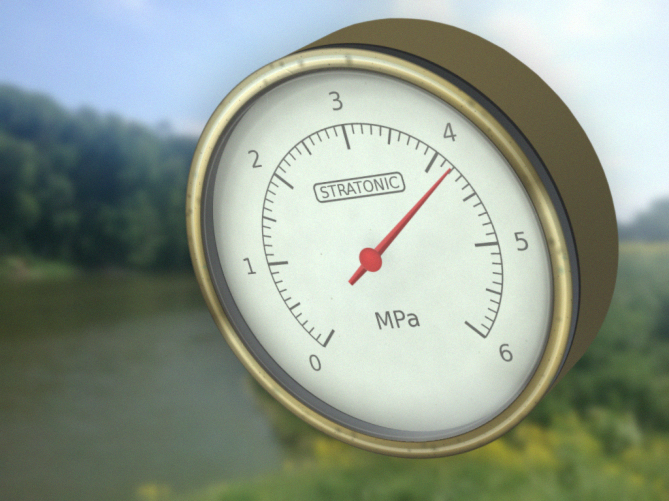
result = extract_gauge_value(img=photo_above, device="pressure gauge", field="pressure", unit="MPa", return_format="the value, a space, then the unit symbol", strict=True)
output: 4.2 MPa
